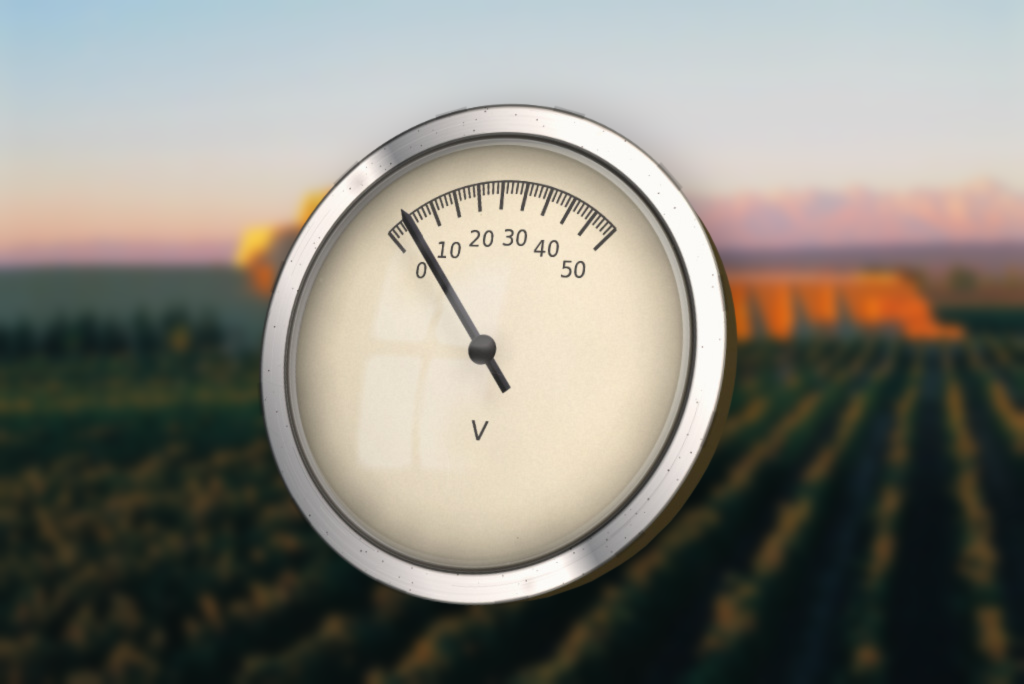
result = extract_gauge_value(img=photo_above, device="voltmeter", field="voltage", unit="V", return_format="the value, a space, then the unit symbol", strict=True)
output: 5 V
